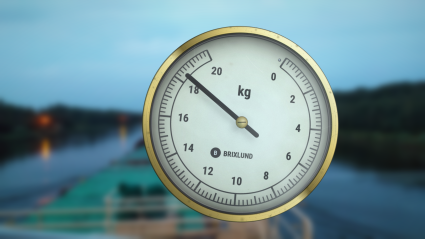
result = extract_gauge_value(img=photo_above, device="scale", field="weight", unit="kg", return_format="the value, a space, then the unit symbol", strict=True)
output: 18.4 kg
